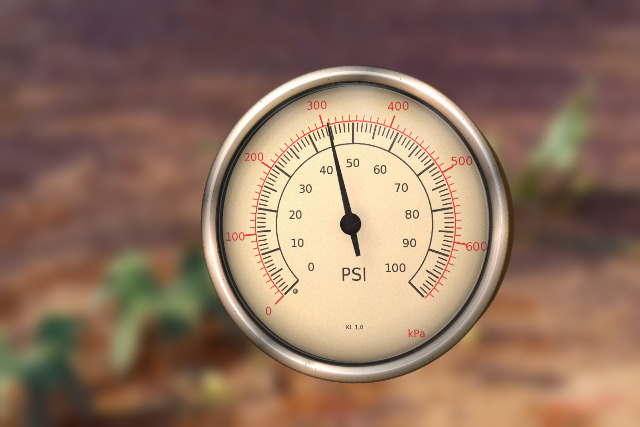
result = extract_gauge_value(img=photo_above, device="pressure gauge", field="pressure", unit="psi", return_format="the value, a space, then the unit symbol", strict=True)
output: 45 psi
